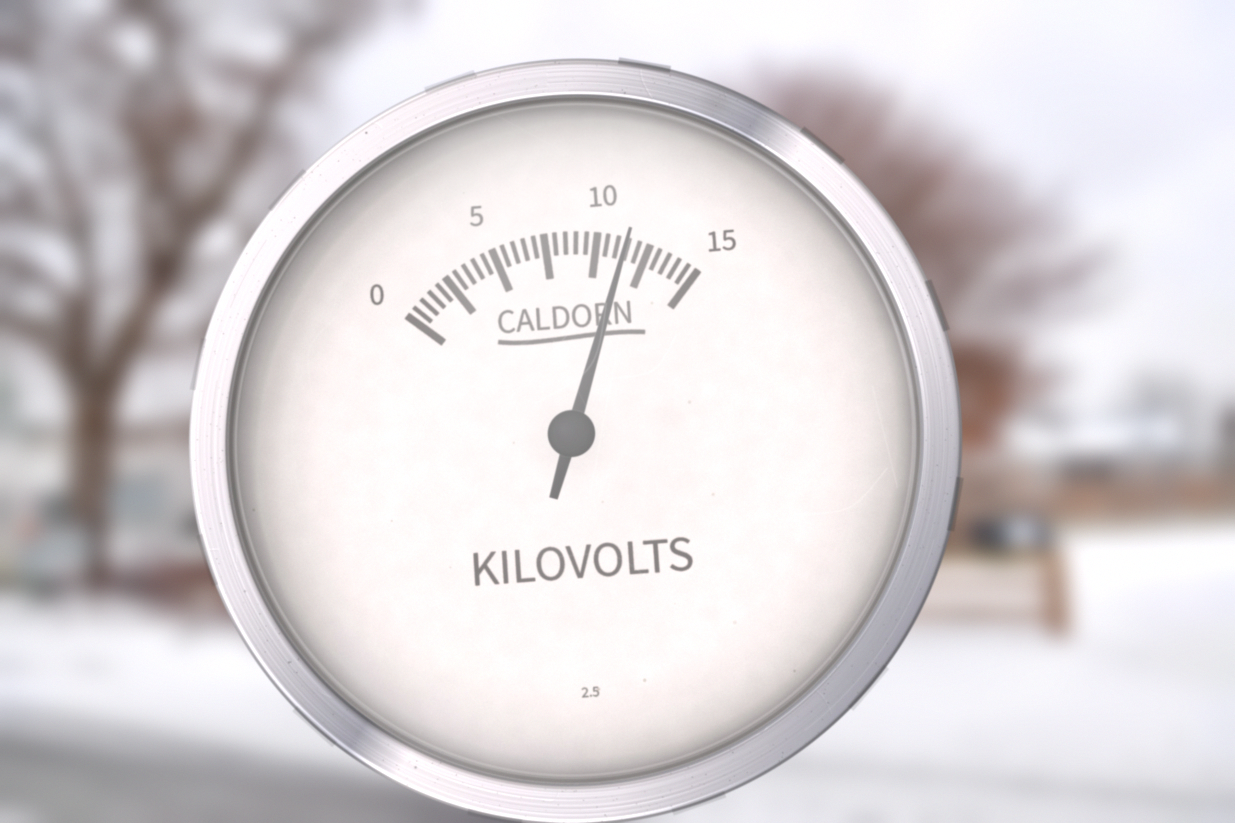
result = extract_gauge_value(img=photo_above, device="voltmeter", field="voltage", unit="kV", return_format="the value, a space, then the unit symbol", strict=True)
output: 11.5 kV
